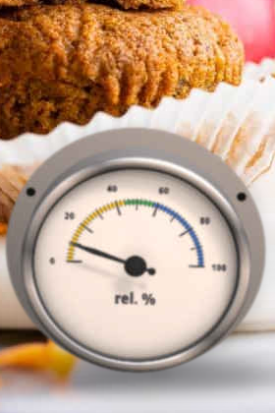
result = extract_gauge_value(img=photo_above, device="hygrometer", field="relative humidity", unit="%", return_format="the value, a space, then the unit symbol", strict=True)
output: 10 %
